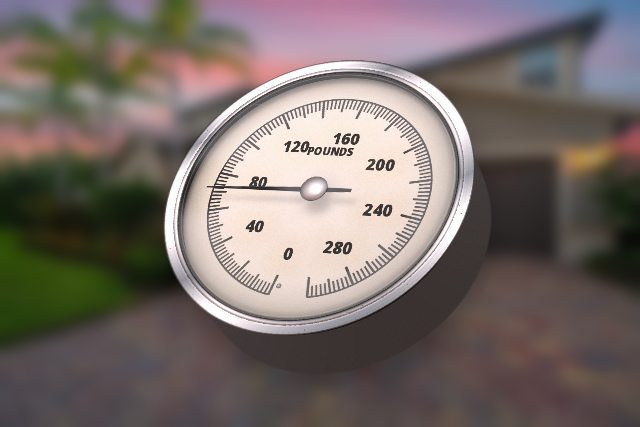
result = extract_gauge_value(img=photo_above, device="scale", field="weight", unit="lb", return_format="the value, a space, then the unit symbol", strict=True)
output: 70 lb
